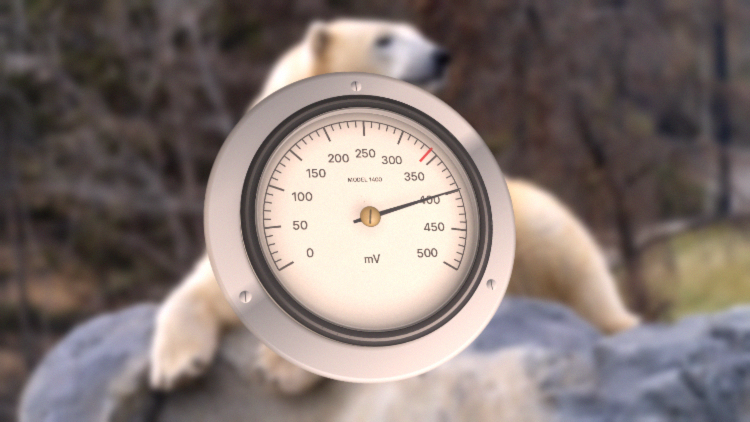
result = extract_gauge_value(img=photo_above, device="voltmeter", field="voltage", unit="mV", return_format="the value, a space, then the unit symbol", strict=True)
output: 400 mV
